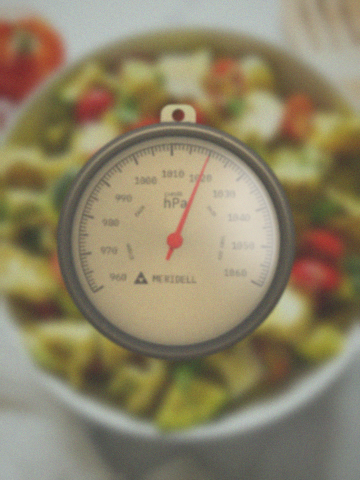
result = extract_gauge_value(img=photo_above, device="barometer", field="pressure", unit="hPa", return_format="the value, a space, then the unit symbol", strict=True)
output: 1020 hPa
